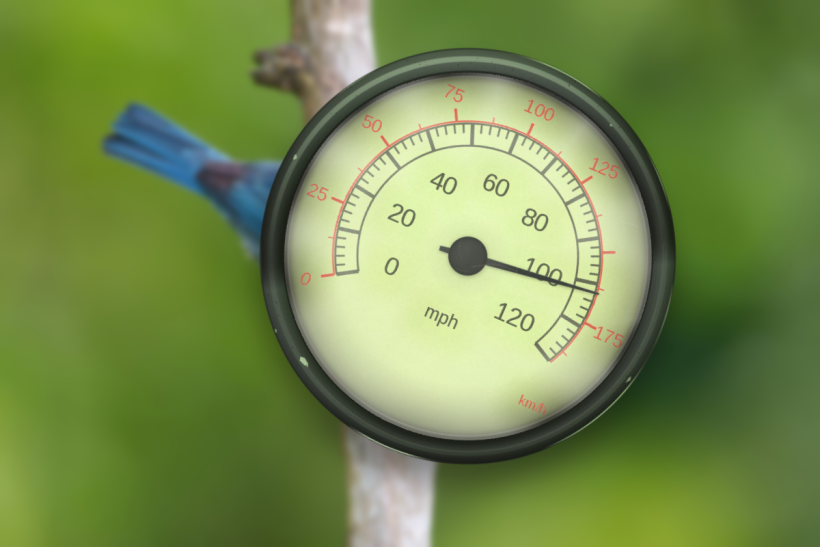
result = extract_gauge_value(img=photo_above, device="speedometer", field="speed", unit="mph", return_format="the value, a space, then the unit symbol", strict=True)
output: 102 mph
